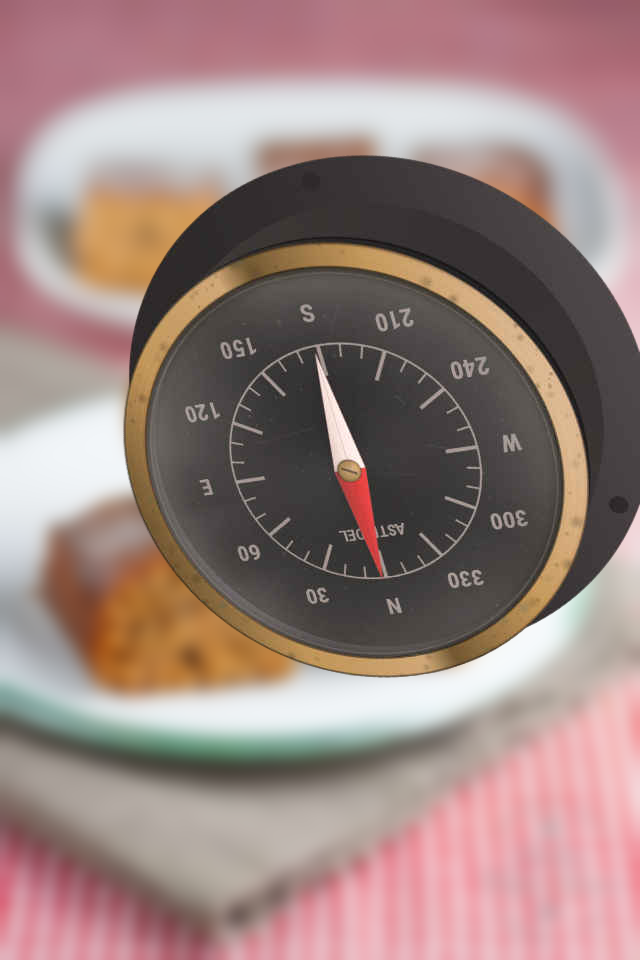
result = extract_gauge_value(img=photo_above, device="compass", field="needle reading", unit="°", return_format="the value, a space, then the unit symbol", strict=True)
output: 0 °
